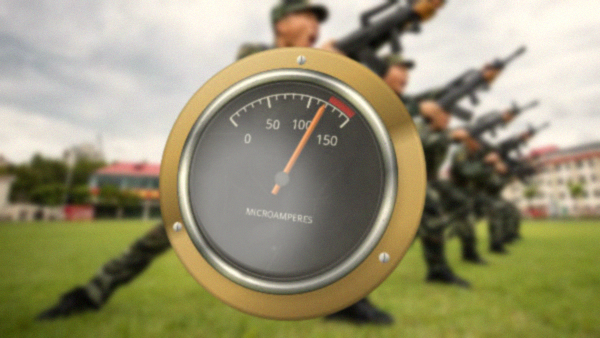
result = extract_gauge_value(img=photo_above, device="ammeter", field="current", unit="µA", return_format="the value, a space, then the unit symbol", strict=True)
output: 120 µA
